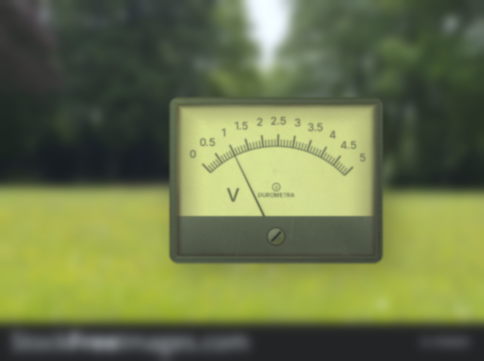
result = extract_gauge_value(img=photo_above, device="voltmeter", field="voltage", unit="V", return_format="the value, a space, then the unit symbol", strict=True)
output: 1 V
